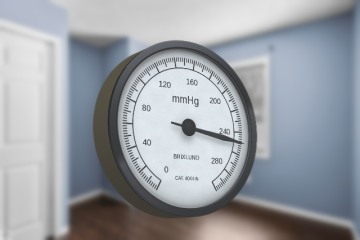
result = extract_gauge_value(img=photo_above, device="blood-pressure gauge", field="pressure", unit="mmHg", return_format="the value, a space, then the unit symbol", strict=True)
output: 250 mmHg
